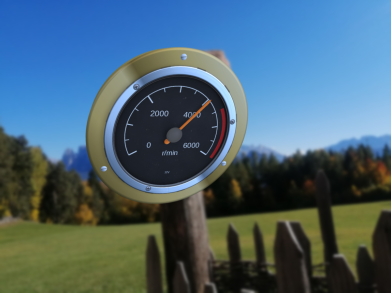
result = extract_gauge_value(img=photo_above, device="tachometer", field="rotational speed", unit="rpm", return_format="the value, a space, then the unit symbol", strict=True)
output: 4000 rpm
